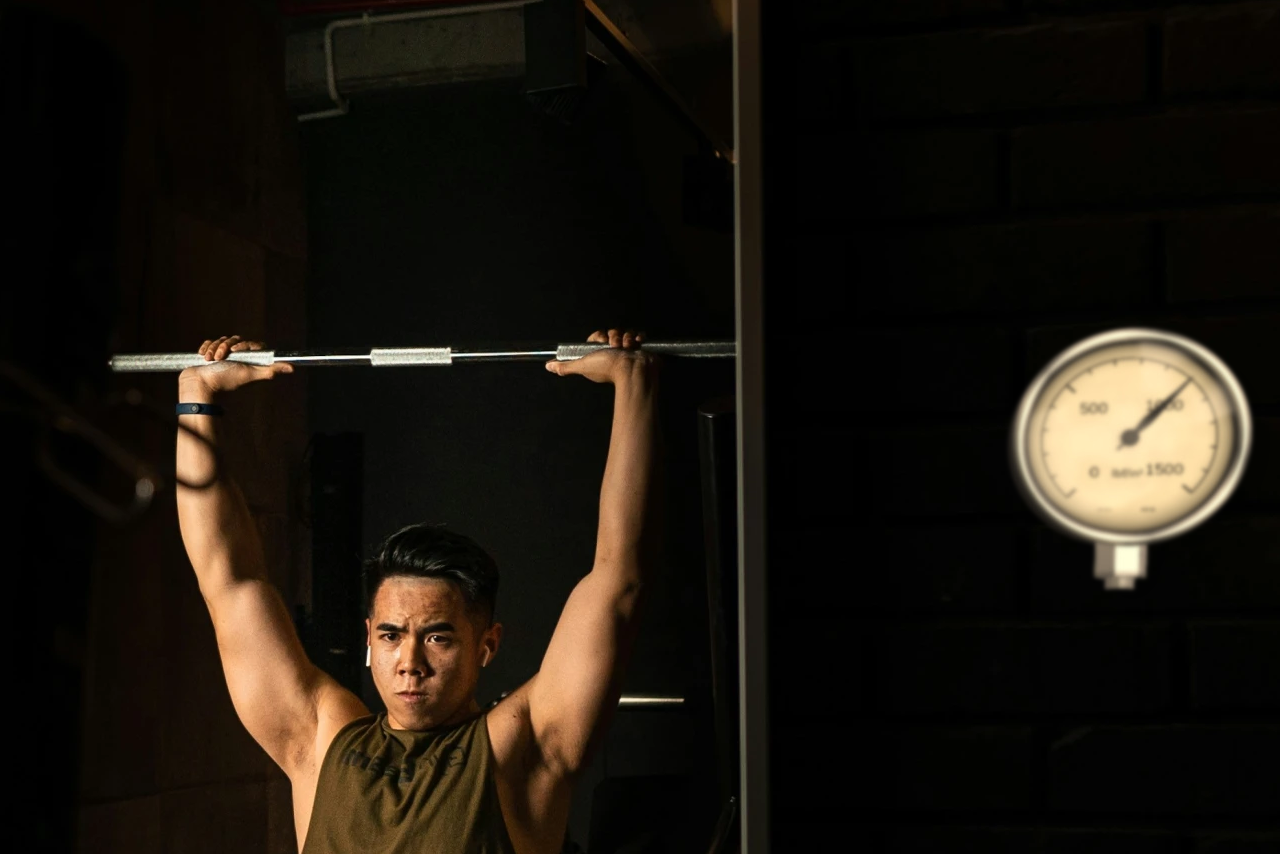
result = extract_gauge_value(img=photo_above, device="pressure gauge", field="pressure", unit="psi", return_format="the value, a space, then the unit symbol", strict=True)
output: 1000 psi
